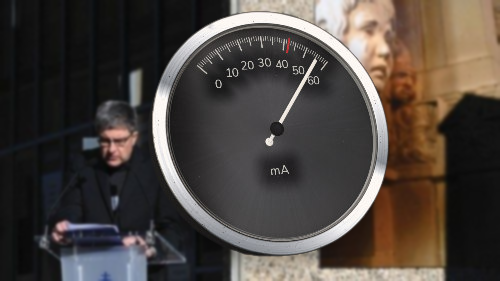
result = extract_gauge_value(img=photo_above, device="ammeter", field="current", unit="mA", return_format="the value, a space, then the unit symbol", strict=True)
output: 55 mA
